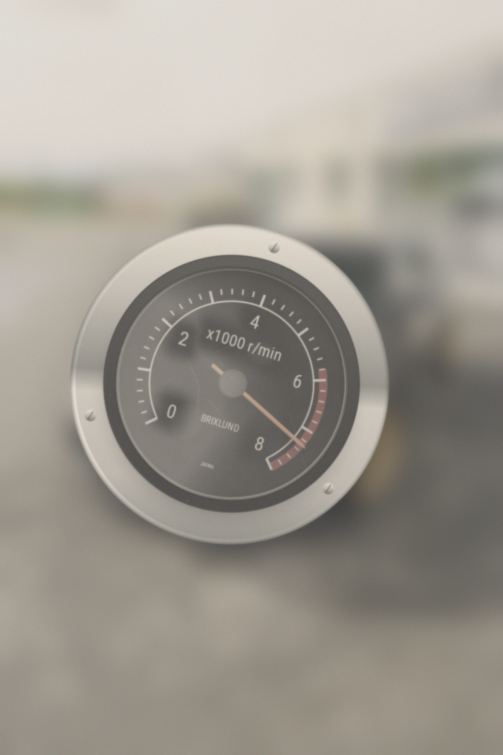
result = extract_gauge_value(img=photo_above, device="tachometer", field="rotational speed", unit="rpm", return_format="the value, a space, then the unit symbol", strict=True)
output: 7300 rpm
